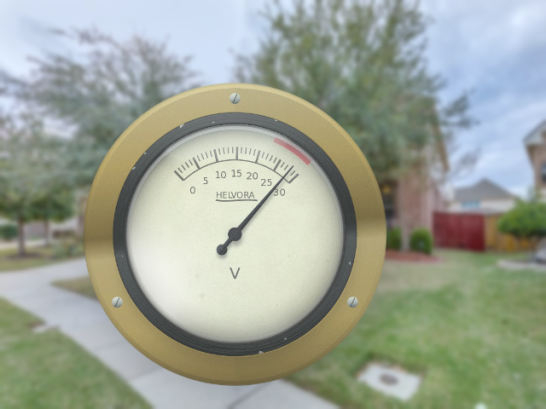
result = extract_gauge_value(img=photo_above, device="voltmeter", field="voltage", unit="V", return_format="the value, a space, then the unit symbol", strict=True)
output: 28 V
